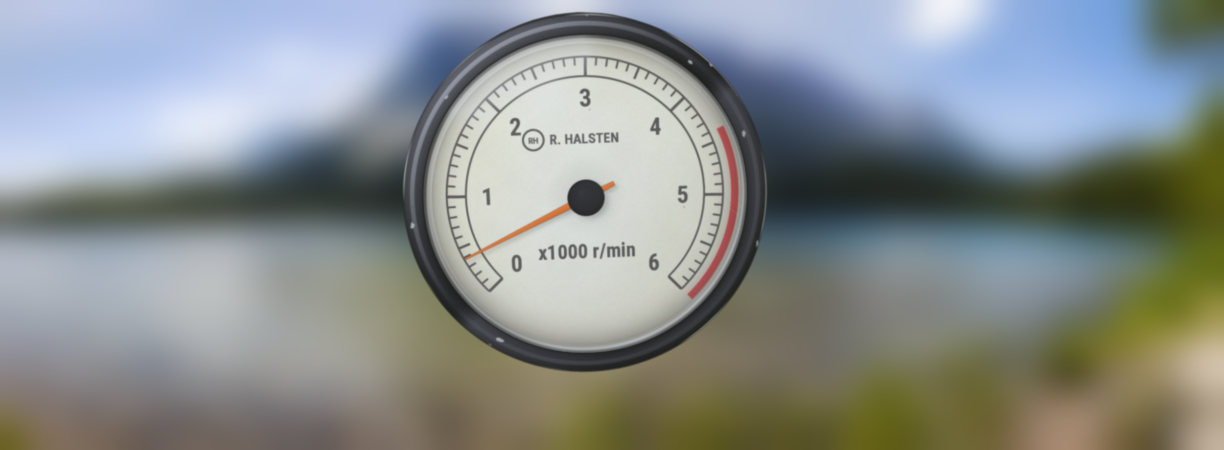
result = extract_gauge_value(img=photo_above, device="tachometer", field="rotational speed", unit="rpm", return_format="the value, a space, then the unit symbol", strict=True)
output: 400 rpm
